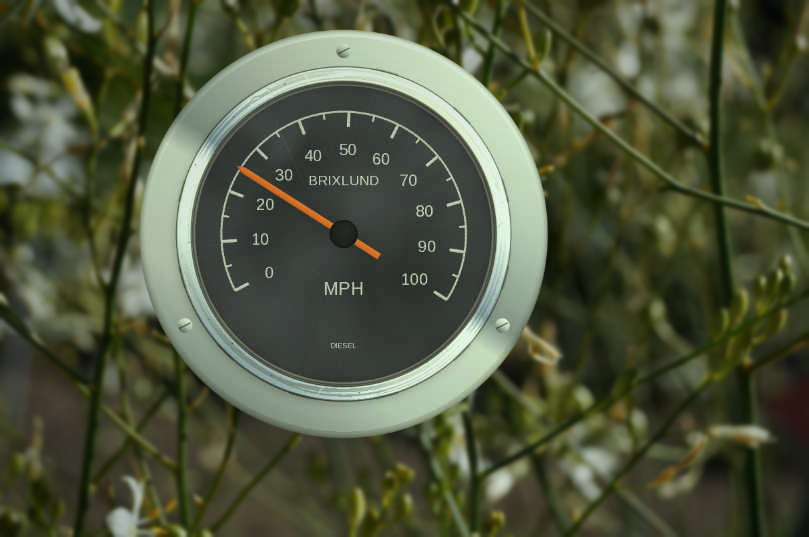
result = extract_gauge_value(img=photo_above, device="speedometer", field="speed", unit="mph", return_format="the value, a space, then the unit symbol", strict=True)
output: 25 mph
